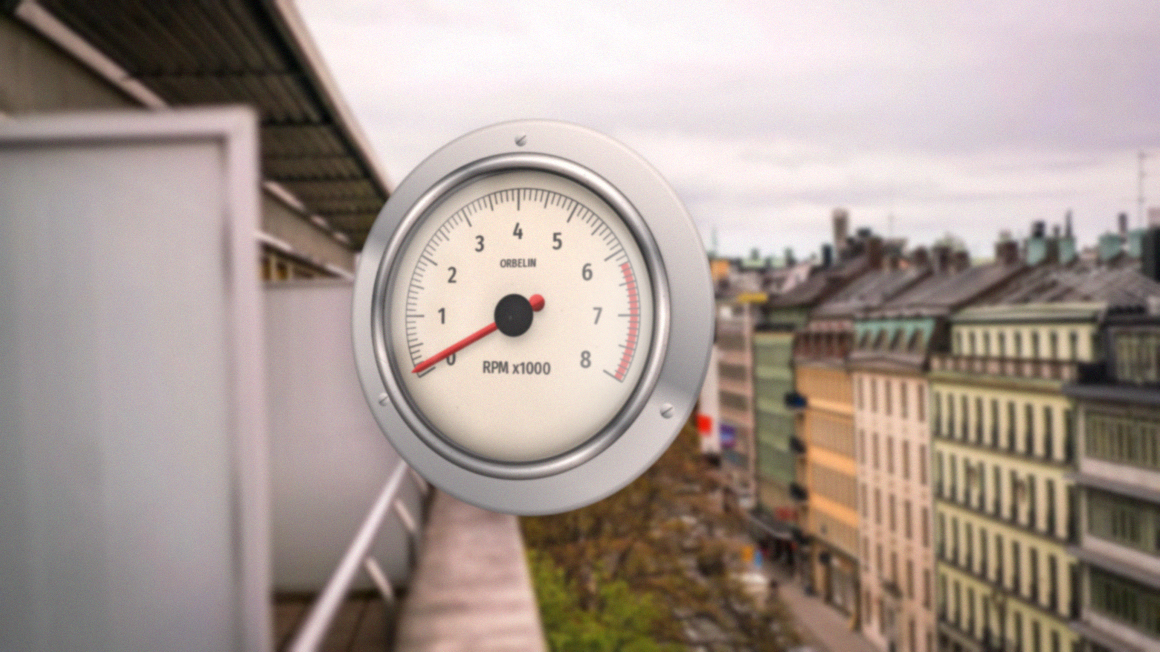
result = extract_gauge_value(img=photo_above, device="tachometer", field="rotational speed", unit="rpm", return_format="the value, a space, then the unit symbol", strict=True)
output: 100 rpm
